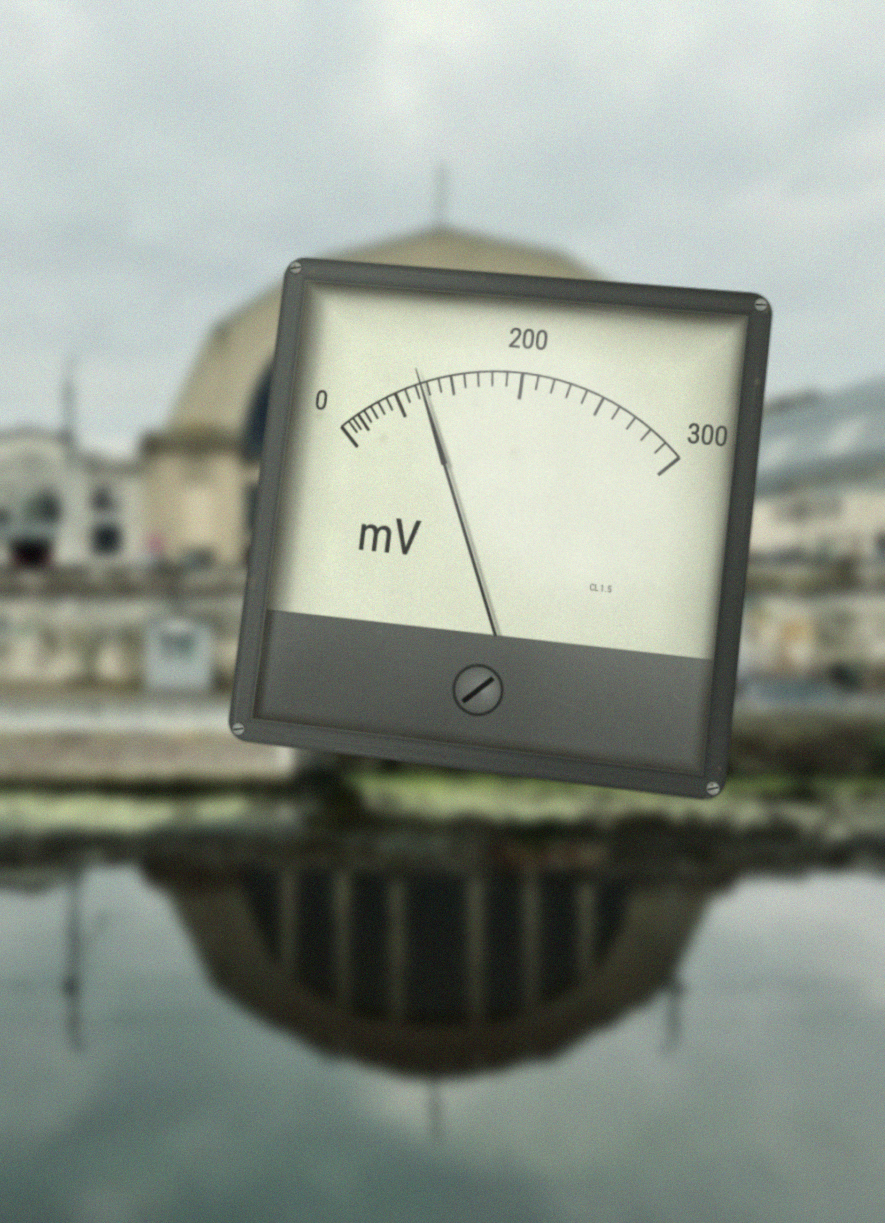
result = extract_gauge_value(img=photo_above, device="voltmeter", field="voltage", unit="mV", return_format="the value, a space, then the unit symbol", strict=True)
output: 125 mV
